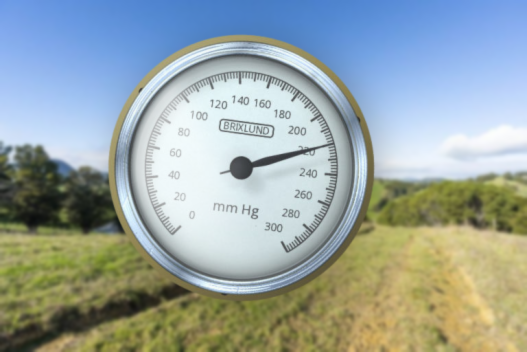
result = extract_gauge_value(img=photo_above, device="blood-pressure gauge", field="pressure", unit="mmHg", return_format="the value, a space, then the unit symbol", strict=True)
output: 220 mmHg
